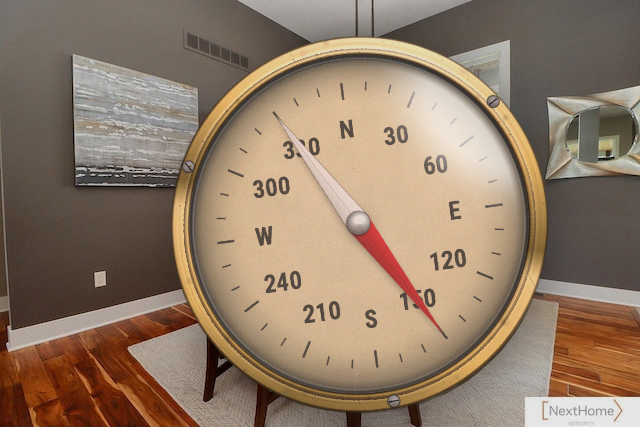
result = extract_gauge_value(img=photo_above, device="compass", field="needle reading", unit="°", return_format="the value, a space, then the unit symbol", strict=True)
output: 150 °
